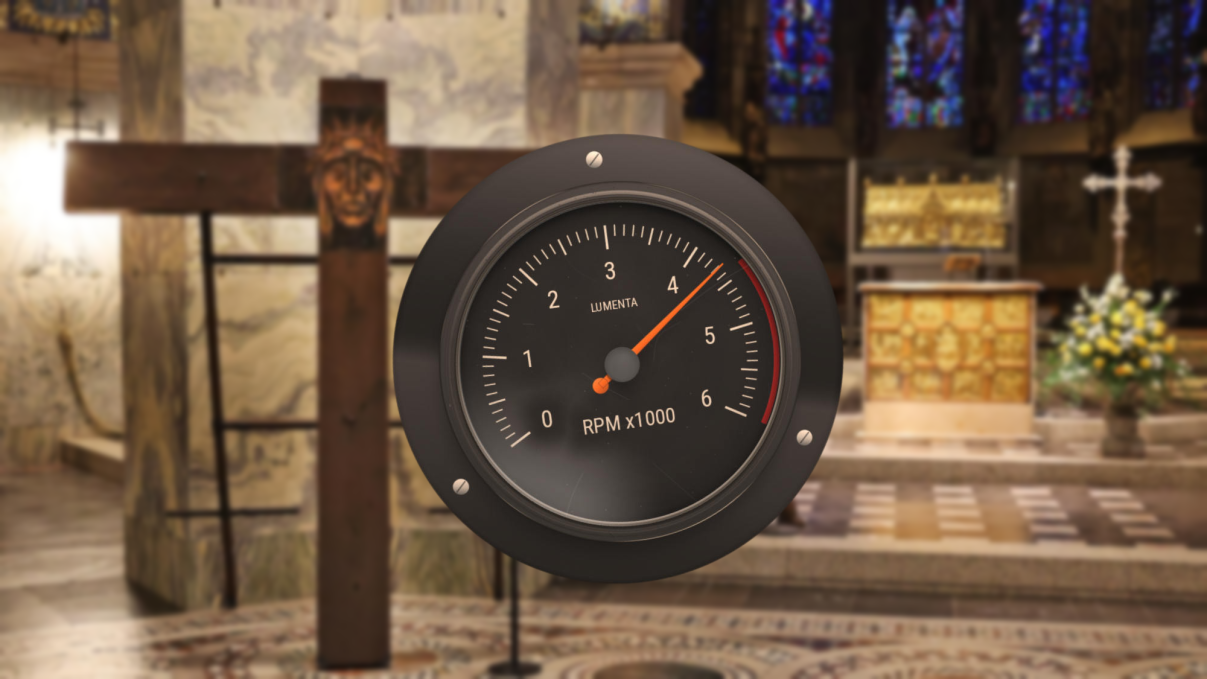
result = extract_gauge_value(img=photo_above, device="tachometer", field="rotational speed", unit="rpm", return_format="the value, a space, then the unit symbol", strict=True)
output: 4300 rpm
